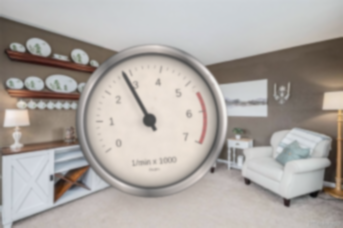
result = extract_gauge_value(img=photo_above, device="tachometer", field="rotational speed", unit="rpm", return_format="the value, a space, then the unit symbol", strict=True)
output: 2800 rpm
